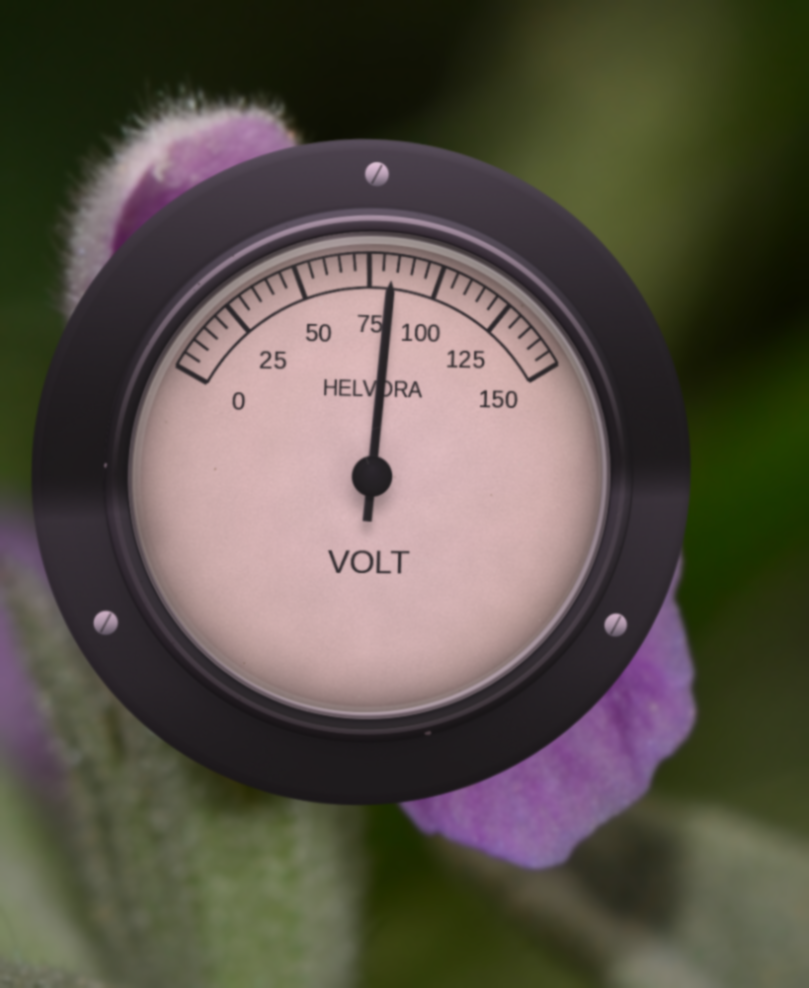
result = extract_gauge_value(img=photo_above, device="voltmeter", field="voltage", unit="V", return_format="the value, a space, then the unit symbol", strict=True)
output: 82.5 V
